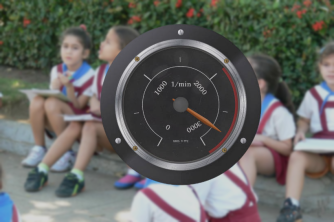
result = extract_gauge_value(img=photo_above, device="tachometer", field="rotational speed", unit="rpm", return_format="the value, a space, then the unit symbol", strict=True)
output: 2750 rpm
